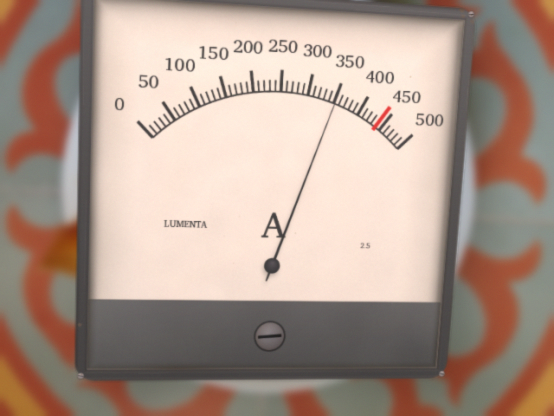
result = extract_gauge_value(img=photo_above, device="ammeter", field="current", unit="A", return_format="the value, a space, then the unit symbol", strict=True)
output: 350 A
